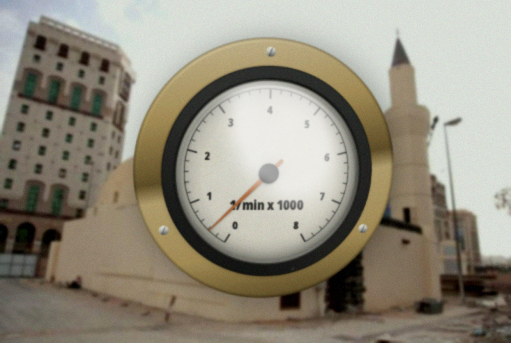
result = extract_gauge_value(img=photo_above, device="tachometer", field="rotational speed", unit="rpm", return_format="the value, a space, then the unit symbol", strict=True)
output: 400 rpm
